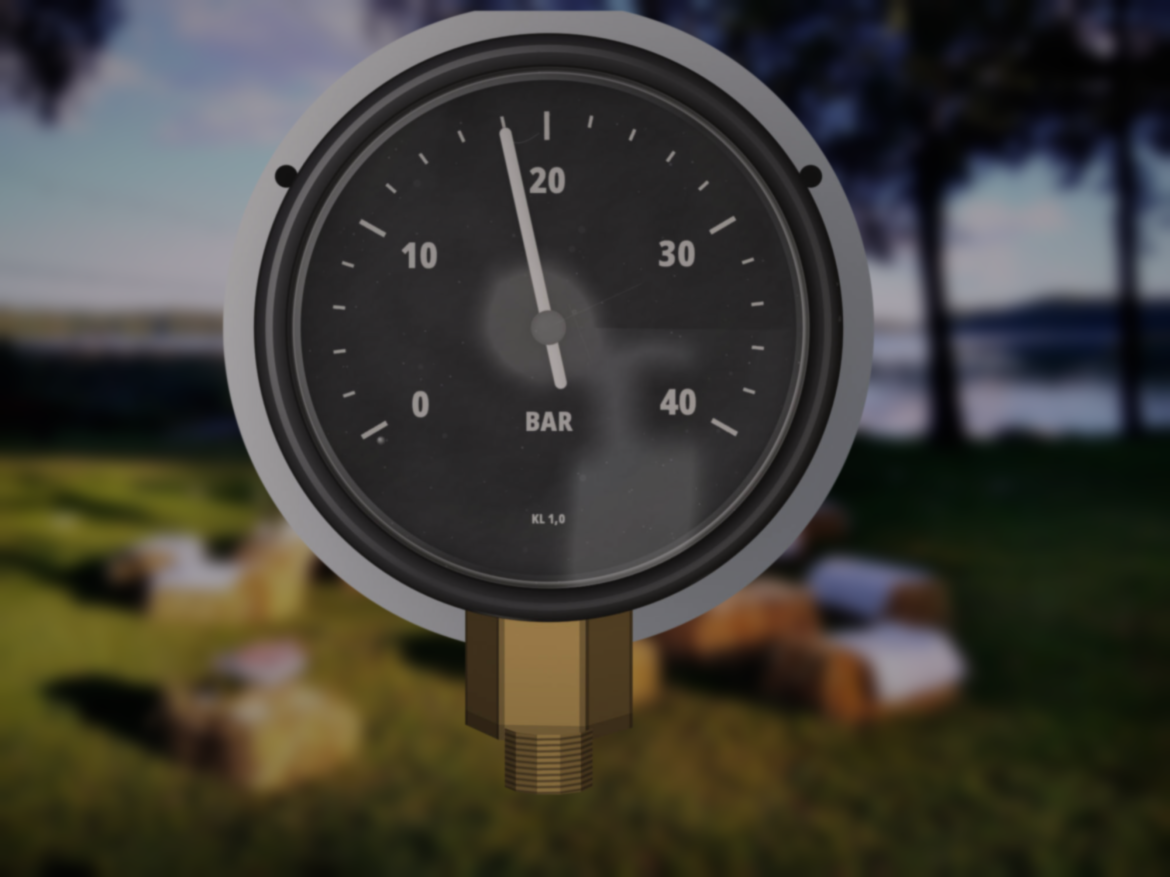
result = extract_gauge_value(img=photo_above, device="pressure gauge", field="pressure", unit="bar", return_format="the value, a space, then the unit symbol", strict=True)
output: 18 bar
